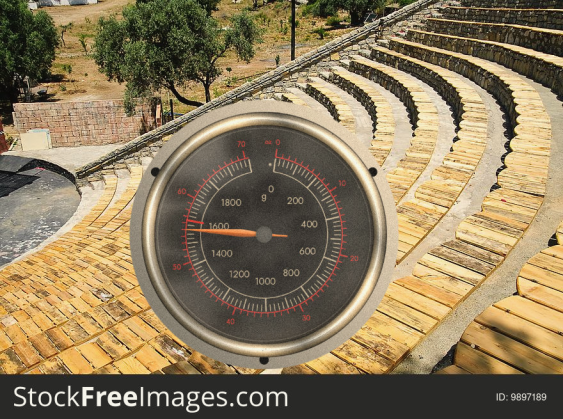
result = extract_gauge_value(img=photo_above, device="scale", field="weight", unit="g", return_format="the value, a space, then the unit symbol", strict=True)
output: 1560 g
